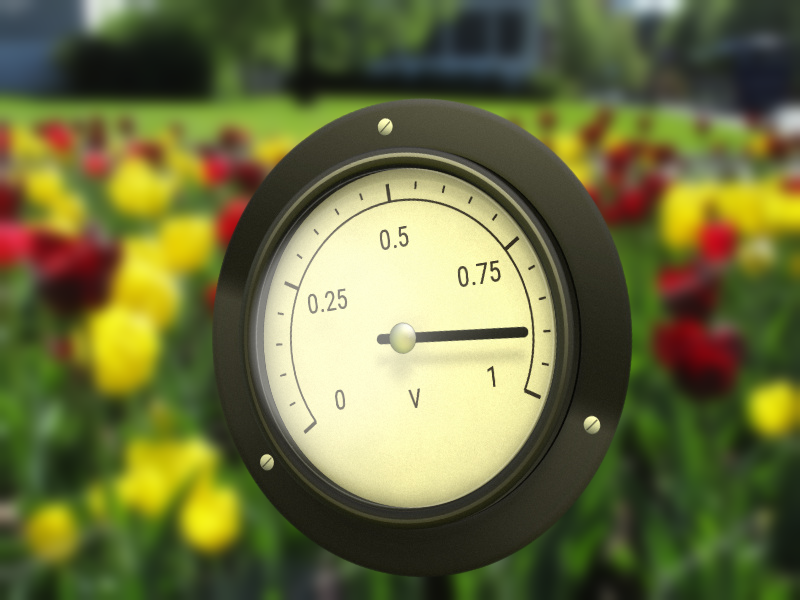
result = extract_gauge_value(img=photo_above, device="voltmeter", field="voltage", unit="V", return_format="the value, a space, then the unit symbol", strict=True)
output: 0.9 V
